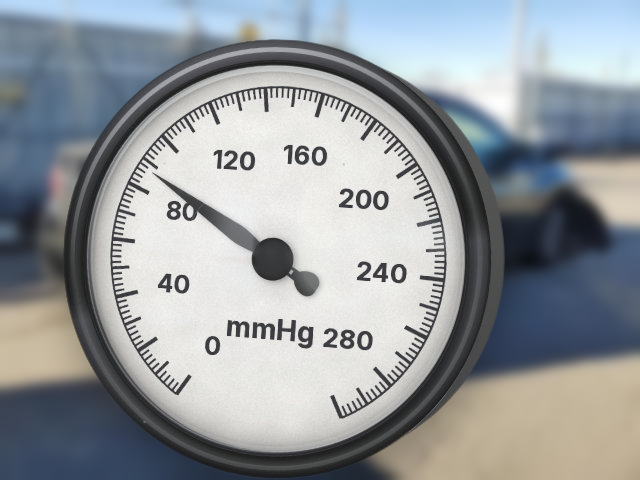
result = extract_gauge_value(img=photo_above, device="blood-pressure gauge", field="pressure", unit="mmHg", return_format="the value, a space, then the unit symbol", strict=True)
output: 88 mmHg
